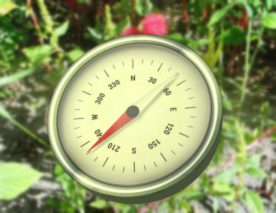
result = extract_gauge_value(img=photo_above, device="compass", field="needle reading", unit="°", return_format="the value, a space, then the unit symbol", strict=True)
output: 230 °
